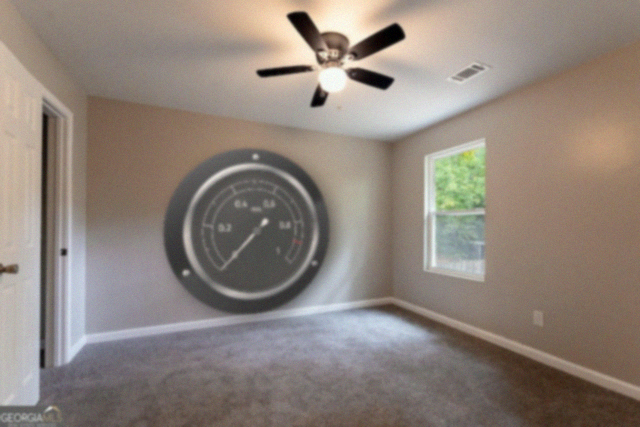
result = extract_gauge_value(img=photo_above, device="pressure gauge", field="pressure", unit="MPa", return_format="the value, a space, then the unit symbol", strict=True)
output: 0 MPa
